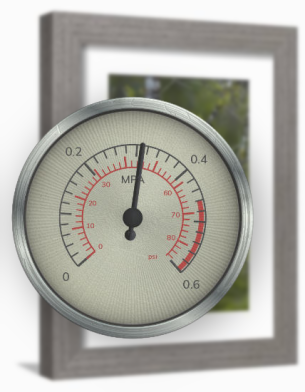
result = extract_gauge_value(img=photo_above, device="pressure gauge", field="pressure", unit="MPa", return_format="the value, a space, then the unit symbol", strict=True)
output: 0.31 MPa
